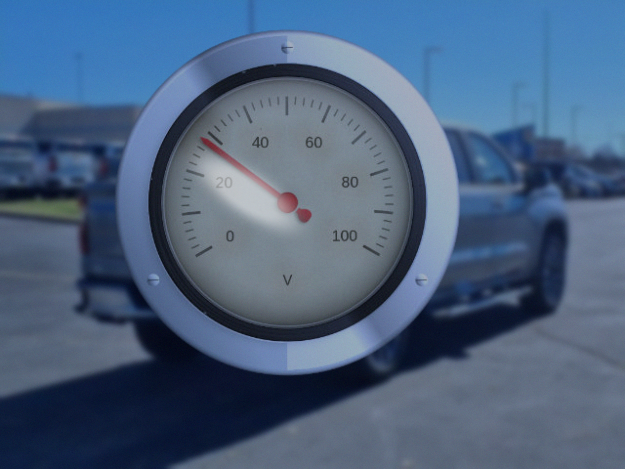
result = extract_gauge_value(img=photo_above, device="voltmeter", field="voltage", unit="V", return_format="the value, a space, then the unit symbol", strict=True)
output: 28 V
